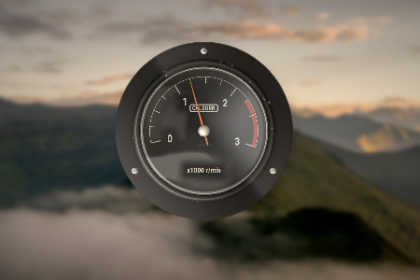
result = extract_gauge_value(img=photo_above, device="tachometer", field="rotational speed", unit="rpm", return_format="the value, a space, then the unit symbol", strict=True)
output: 1250 rpm
